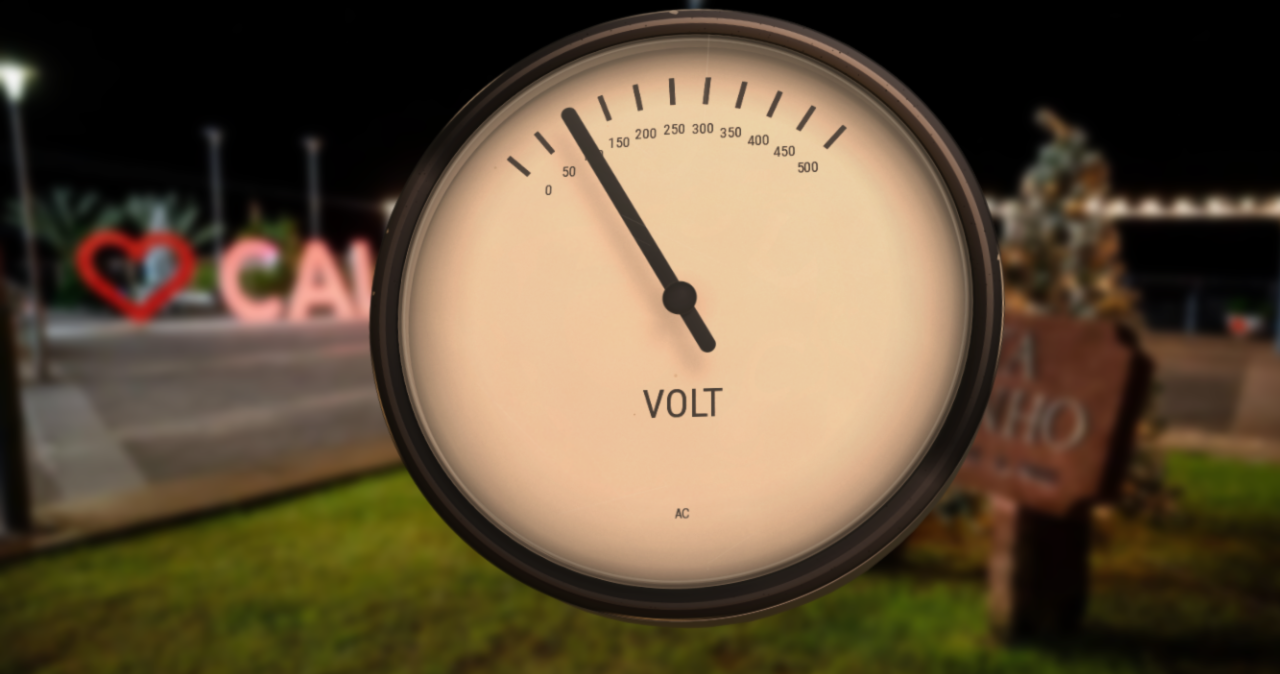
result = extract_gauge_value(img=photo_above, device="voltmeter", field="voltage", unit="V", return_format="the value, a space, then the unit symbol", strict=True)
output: 100 V
